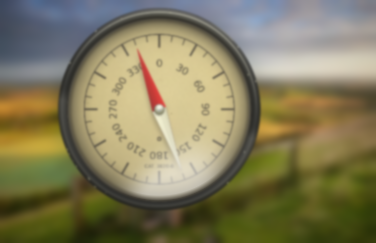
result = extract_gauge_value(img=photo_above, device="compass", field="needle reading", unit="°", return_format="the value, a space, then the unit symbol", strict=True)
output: 340 °
